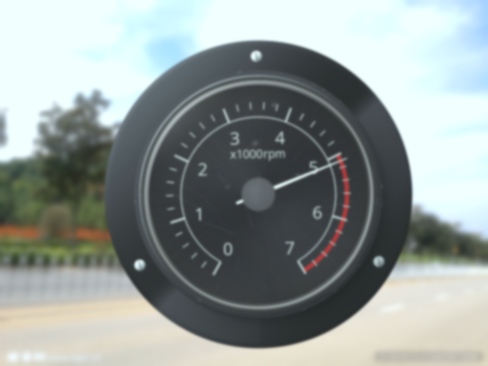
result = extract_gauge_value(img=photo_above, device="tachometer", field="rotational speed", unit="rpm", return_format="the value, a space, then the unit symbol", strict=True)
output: 5100 rpm
